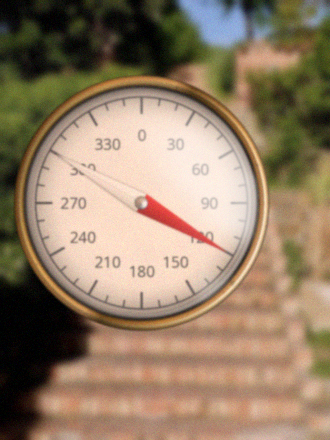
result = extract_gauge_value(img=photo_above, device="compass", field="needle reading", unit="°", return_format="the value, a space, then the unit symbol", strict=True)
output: 120 °
